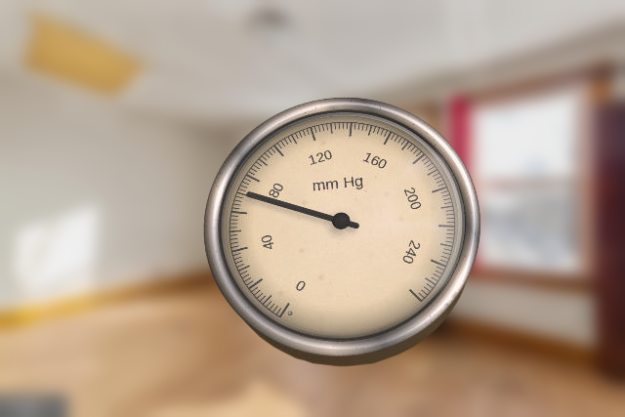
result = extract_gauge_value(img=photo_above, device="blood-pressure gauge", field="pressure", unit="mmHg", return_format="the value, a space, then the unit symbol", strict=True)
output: 70 mmHg
